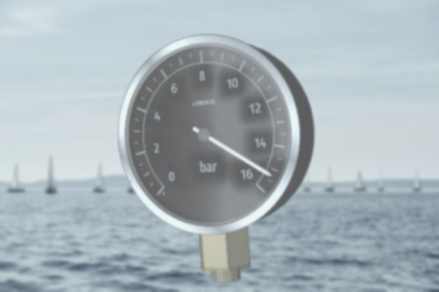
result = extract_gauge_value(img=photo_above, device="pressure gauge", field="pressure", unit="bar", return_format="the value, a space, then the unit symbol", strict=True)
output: 15.25 bar
